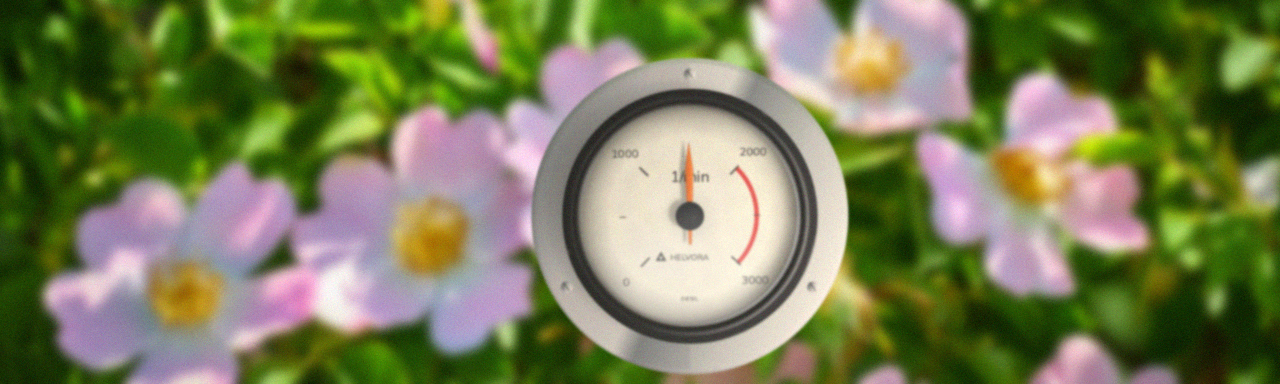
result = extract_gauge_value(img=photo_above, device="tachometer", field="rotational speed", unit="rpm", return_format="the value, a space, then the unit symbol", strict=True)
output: 1500 rpm
